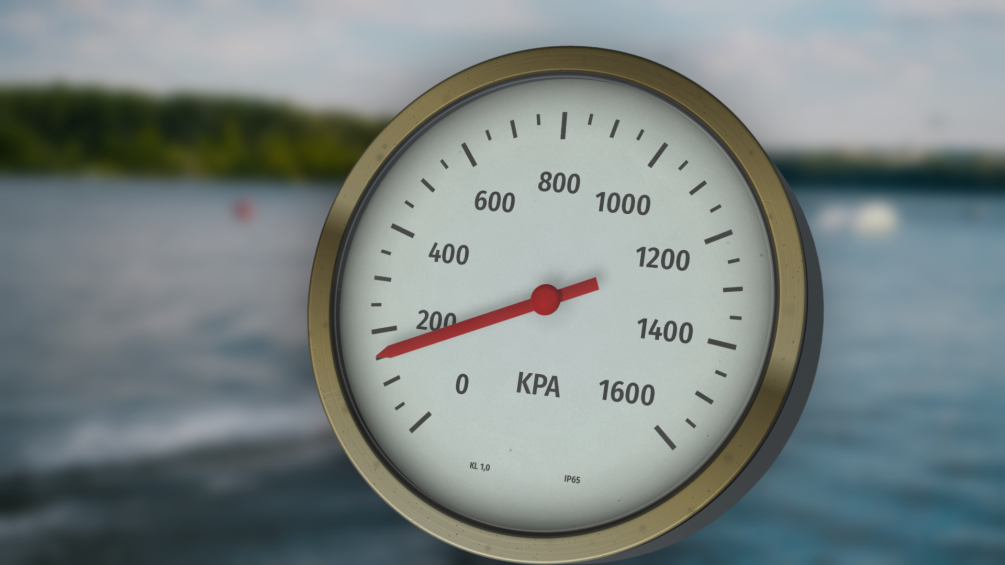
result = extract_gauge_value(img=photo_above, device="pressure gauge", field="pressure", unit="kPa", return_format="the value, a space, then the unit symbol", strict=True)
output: 150 kPa
